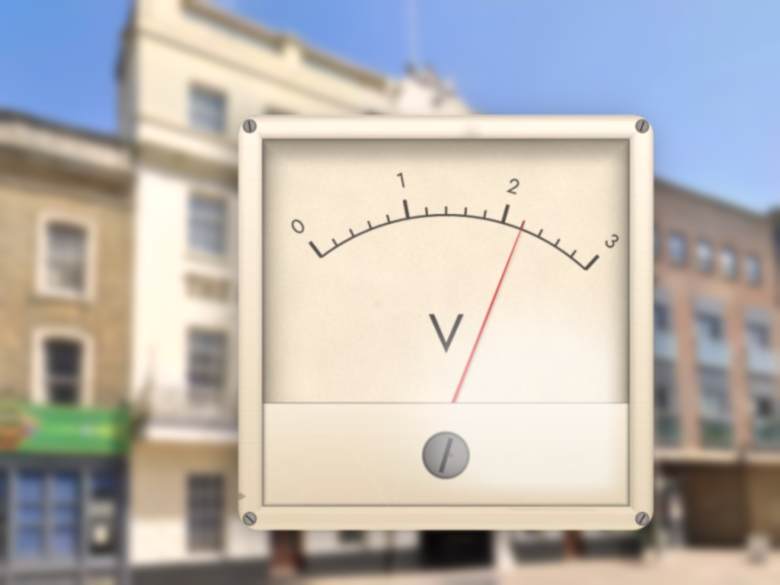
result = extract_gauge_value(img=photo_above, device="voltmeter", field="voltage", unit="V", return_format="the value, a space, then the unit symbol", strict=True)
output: 2.2 V
